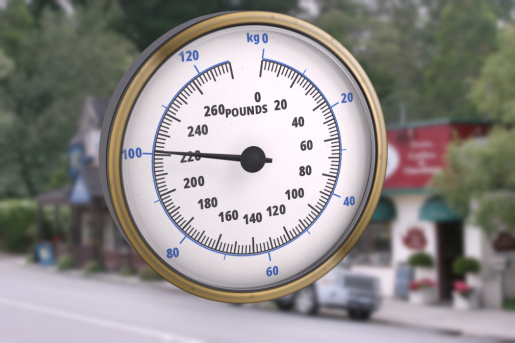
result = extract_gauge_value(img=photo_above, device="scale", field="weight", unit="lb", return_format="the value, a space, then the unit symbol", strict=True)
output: 222 lb
